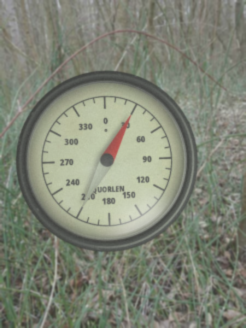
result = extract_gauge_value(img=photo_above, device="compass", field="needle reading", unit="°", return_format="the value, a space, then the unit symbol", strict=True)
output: 30 °
